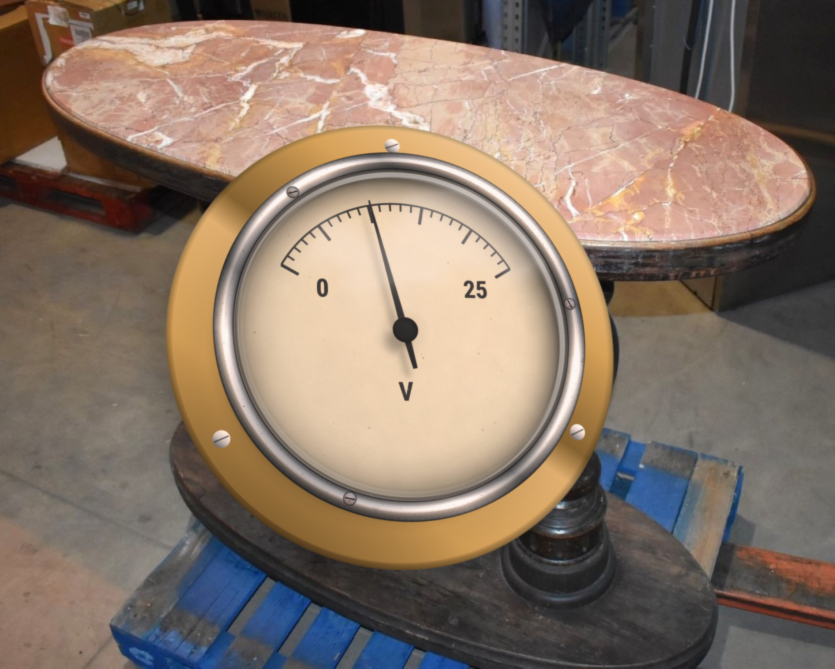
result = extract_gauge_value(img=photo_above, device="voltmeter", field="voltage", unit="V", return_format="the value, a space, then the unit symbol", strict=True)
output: 10 V
